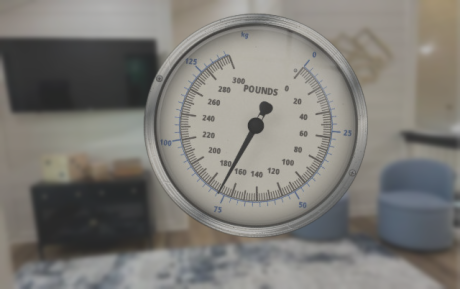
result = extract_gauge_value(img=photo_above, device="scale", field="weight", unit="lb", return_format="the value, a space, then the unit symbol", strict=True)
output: 170 lb
